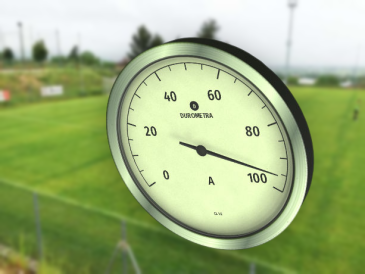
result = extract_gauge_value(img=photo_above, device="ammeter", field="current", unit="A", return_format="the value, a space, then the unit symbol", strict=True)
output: 95 A
